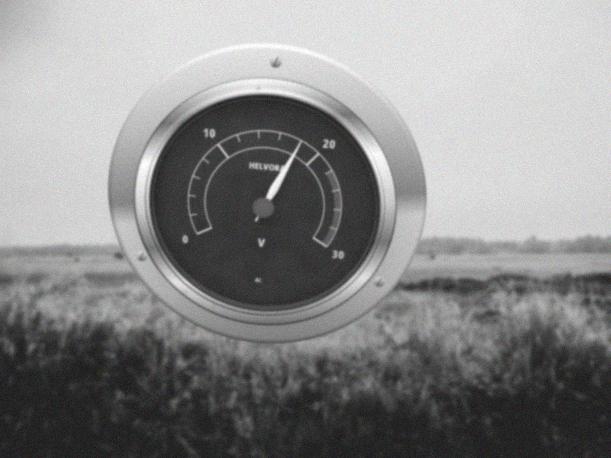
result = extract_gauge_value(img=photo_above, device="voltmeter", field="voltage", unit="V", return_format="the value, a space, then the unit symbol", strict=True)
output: 18 V
